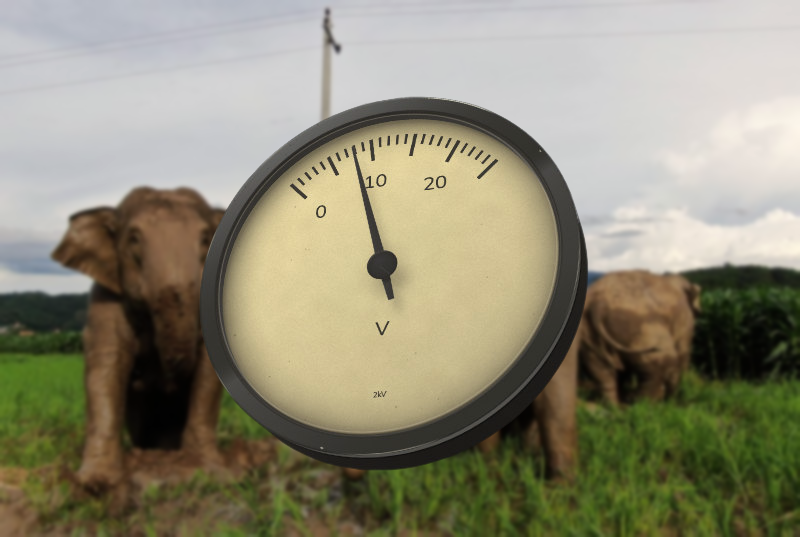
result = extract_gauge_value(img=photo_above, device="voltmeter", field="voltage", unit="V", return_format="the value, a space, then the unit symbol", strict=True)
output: 8 V
